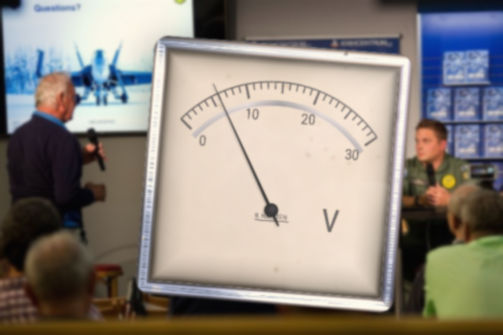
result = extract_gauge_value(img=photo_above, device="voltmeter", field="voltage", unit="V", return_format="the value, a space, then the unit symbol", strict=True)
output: 6 V
